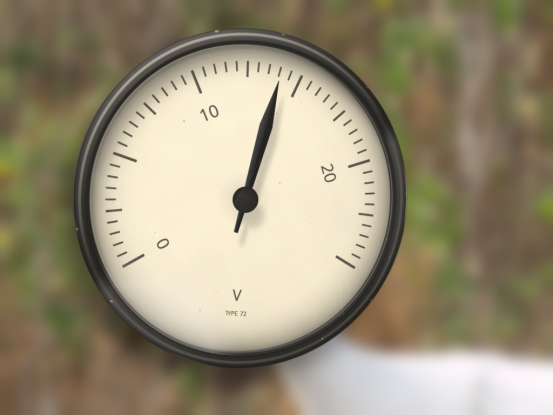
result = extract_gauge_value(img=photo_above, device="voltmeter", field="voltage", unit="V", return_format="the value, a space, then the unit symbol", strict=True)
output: 14 V
